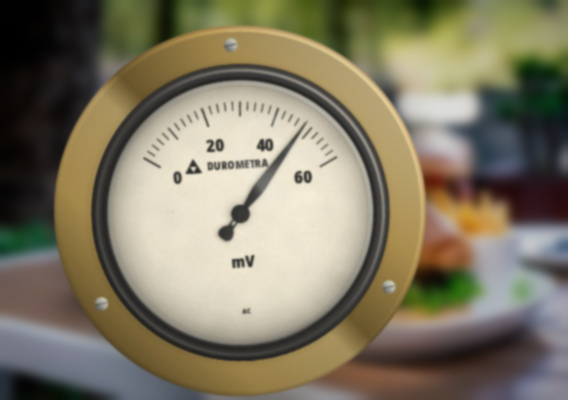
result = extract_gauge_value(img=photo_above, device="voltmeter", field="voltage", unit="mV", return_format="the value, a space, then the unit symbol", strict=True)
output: 48 mV
